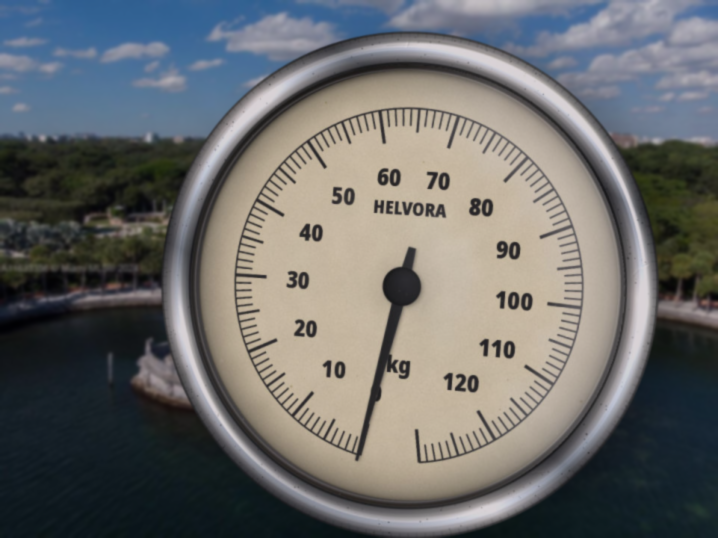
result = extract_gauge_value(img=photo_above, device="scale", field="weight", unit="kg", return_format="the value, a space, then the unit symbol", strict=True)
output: 0 kg
